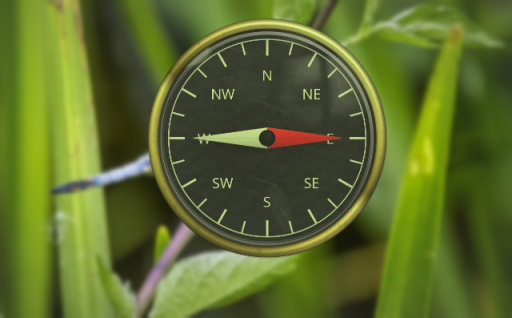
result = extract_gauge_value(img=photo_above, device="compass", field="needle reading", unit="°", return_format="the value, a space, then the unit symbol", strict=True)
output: 90 °
